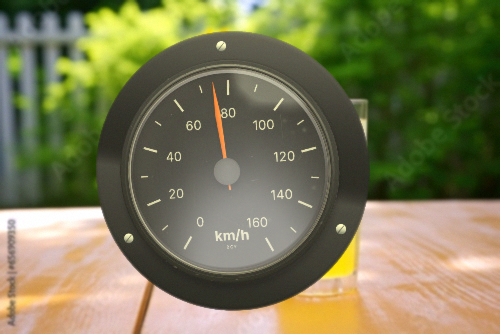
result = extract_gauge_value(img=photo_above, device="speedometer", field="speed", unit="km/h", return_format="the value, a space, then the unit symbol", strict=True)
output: 75 km/h
